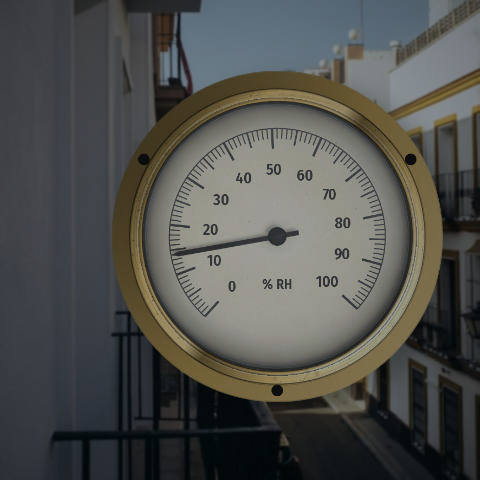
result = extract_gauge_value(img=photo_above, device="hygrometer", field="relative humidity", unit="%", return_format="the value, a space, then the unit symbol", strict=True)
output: 14 %
